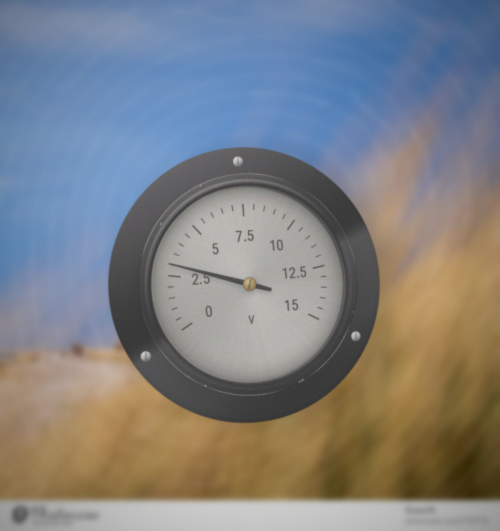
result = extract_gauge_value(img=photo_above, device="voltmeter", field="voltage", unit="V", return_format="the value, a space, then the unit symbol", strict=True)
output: 3 V
